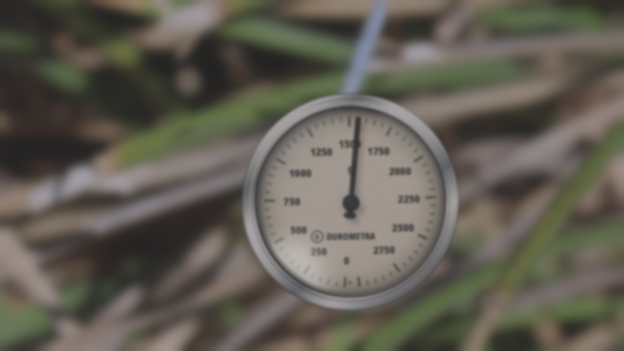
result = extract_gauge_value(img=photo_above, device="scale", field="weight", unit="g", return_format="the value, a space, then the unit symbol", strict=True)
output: 1550 g
